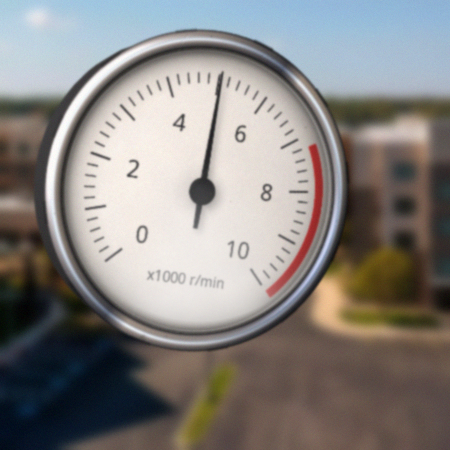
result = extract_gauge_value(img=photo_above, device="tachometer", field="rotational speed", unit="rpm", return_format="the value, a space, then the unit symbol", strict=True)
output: 5000 rpm
